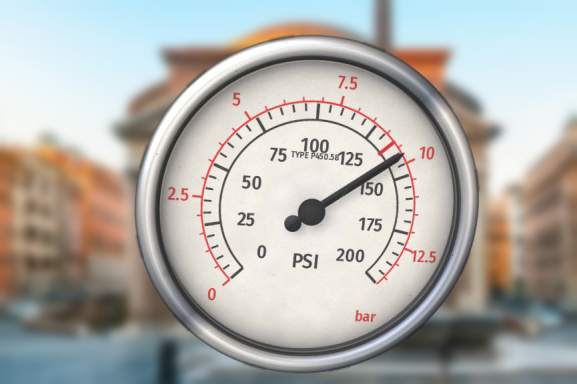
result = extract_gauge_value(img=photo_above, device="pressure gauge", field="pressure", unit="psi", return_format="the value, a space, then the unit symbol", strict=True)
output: 140 psi
